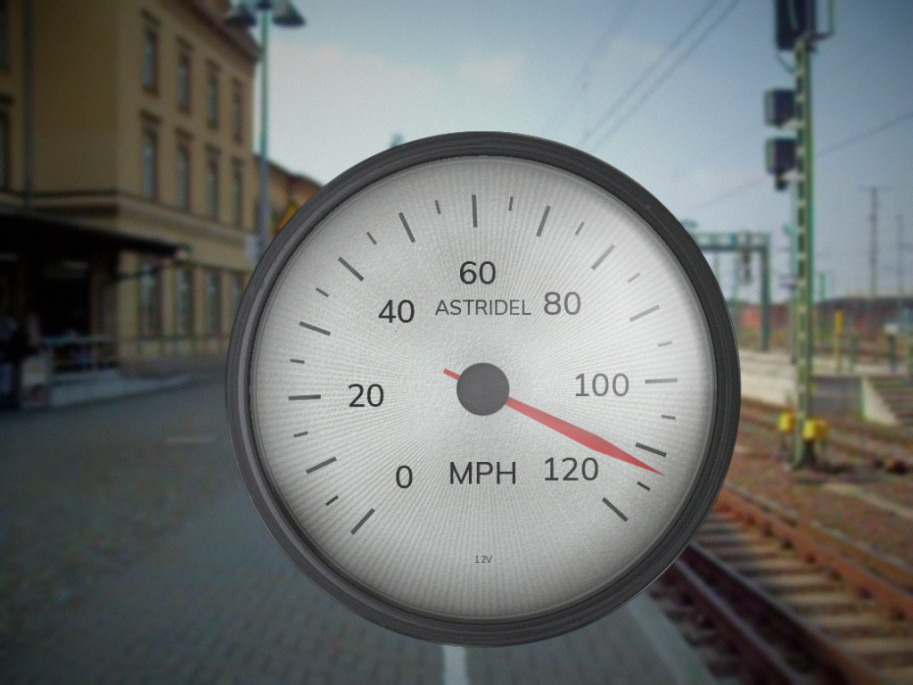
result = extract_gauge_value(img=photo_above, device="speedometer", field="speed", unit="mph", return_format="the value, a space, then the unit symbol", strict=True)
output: 112.5 mph
